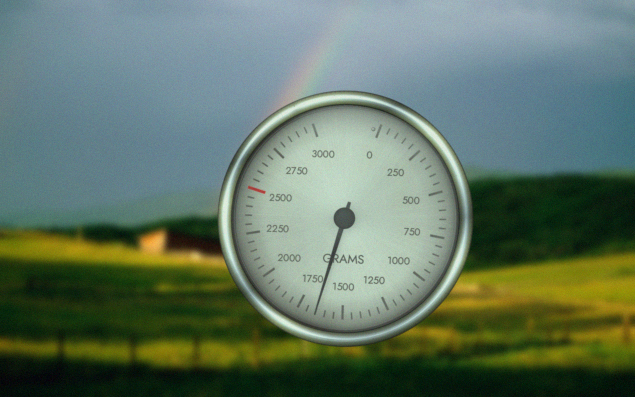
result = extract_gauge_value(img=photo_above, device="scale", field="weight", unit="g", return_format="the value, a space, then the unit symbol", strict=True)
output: 1650 g
